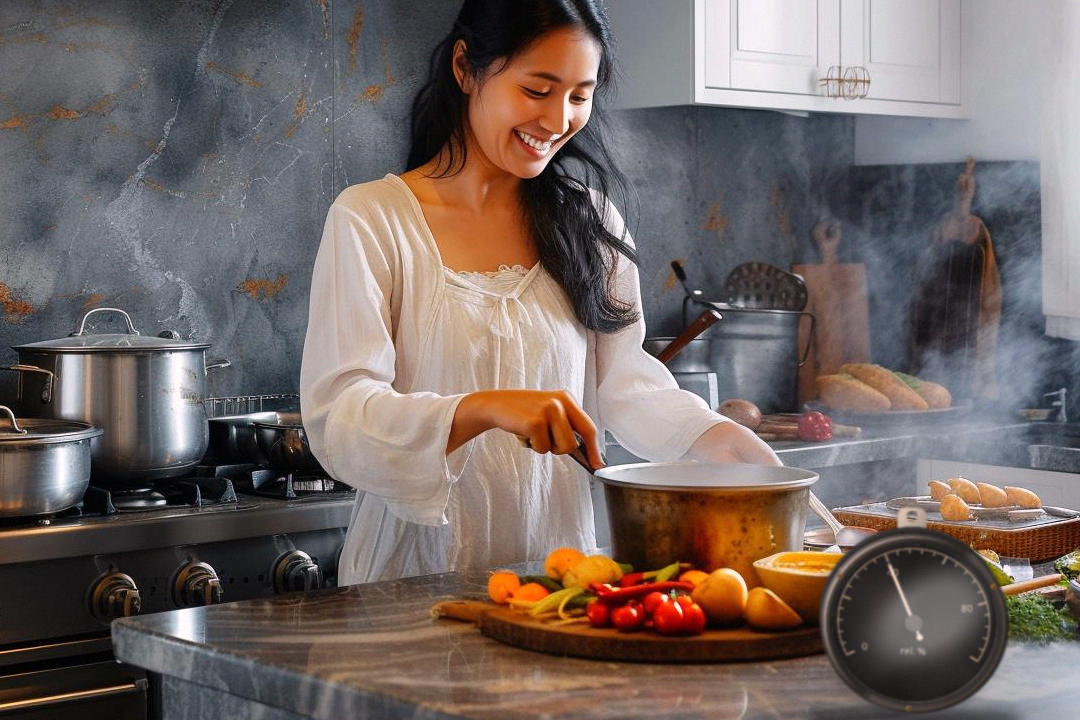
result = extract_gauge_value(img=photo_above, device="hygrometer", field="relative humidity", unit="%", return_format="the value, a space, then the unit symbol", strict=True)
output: 40 %
